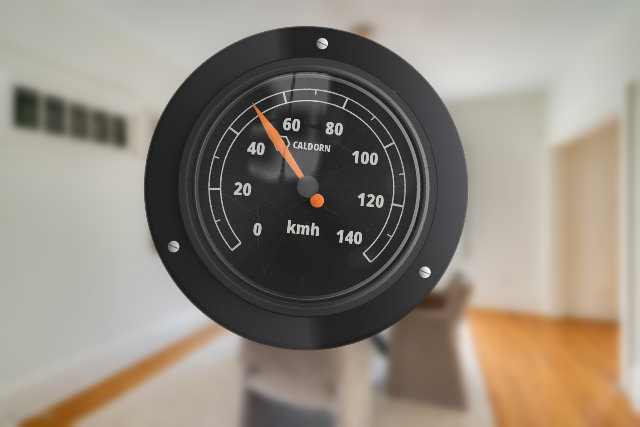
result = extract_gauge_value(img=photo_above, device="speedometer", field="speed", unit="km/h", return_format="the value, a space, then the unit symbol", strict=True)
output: 50 km/h
